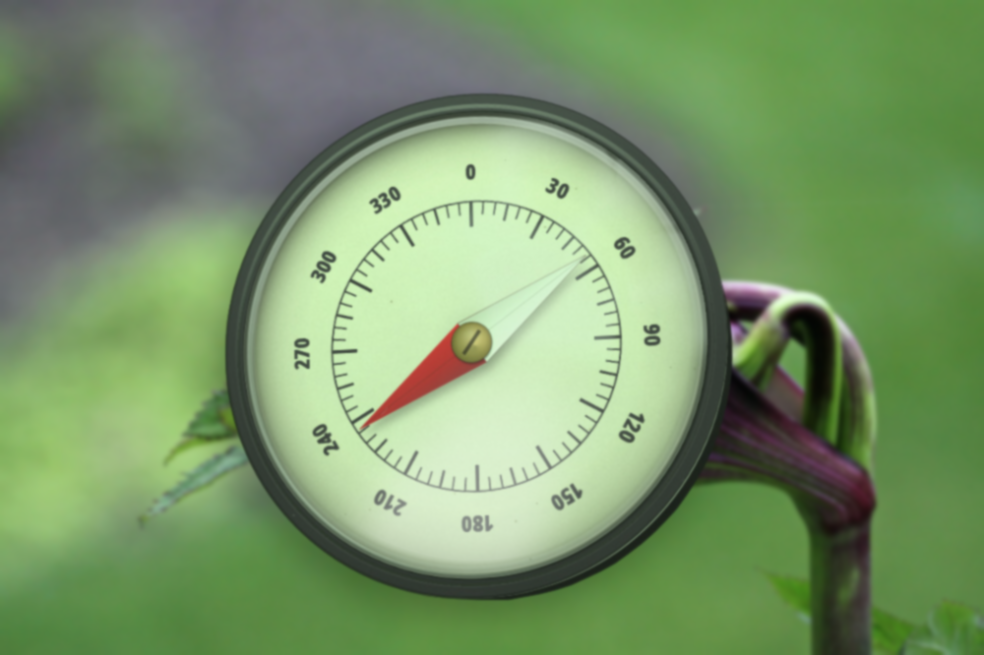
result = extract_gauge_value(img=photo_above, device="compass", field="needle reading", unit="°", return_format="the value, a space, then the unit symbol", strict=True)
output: 235 °
